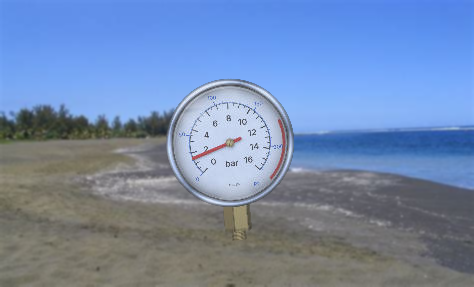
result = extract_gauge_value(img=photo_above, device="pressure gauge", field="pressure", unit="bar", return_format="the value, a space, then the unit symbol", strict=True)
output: 1.5 bar
